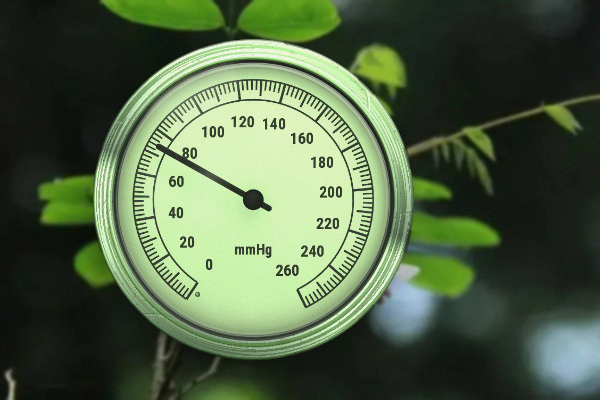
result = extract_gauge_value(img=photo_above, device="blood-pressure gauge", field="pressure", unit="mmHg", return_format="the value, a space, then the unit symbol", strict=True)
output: 74 mmHg
